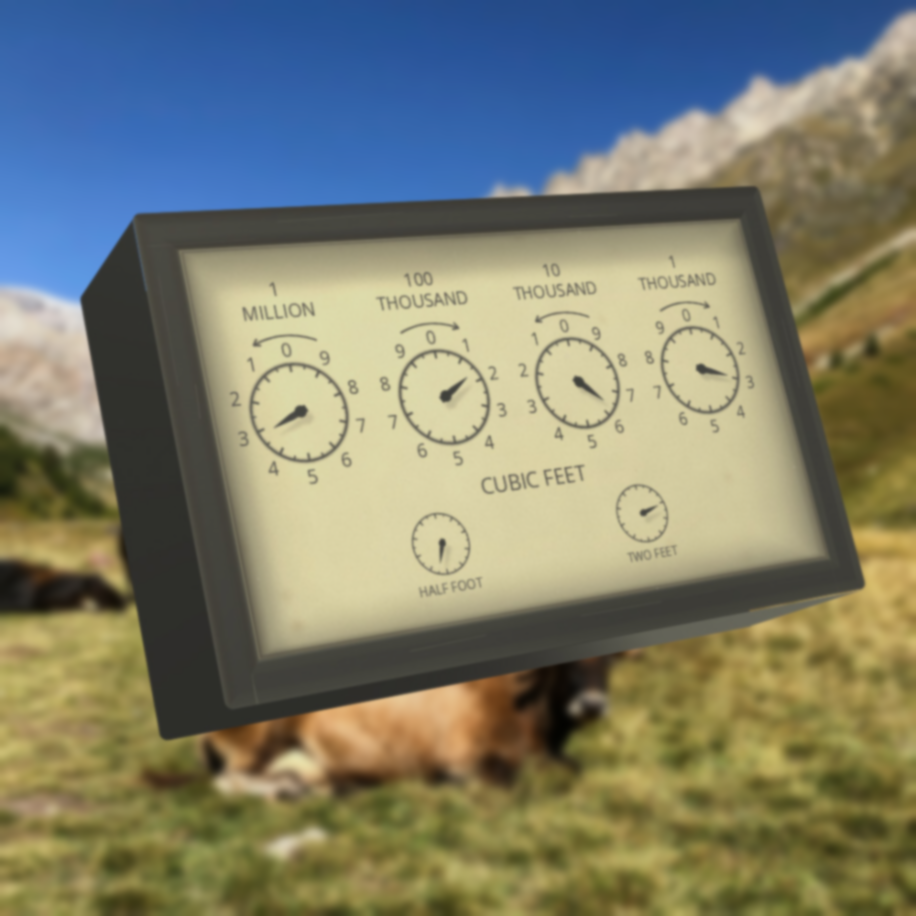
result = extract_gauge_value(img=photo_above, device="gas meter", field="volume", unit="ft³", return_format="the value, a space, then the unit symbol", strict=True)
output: 316300 ft³
